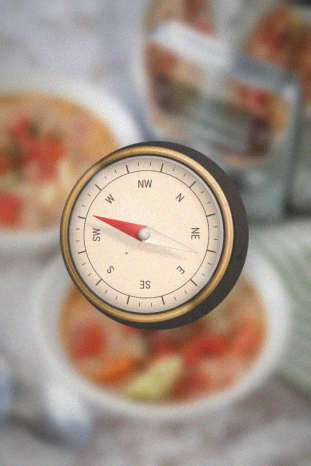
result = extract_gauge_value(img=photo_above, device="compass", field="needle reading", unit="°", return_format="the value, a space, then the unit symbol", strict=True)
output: 245 °
